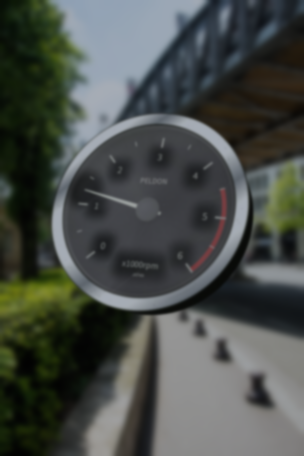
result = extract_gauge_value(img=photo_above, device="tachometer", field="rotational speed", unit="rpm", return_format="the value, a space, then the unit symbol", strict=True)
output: 1250 rpm
